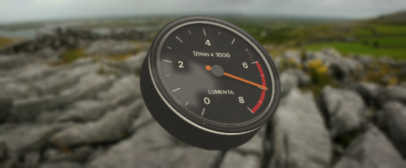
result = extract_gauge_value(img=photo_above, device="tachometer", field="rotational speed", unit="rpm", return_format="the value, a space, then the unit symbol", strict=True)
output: 7000 rpm
